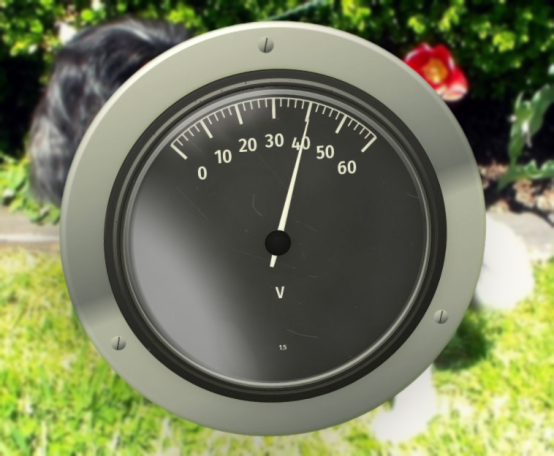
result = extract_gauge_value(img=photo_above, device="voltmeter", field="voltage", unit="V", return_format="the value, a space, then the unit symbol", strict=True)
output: 40 V
